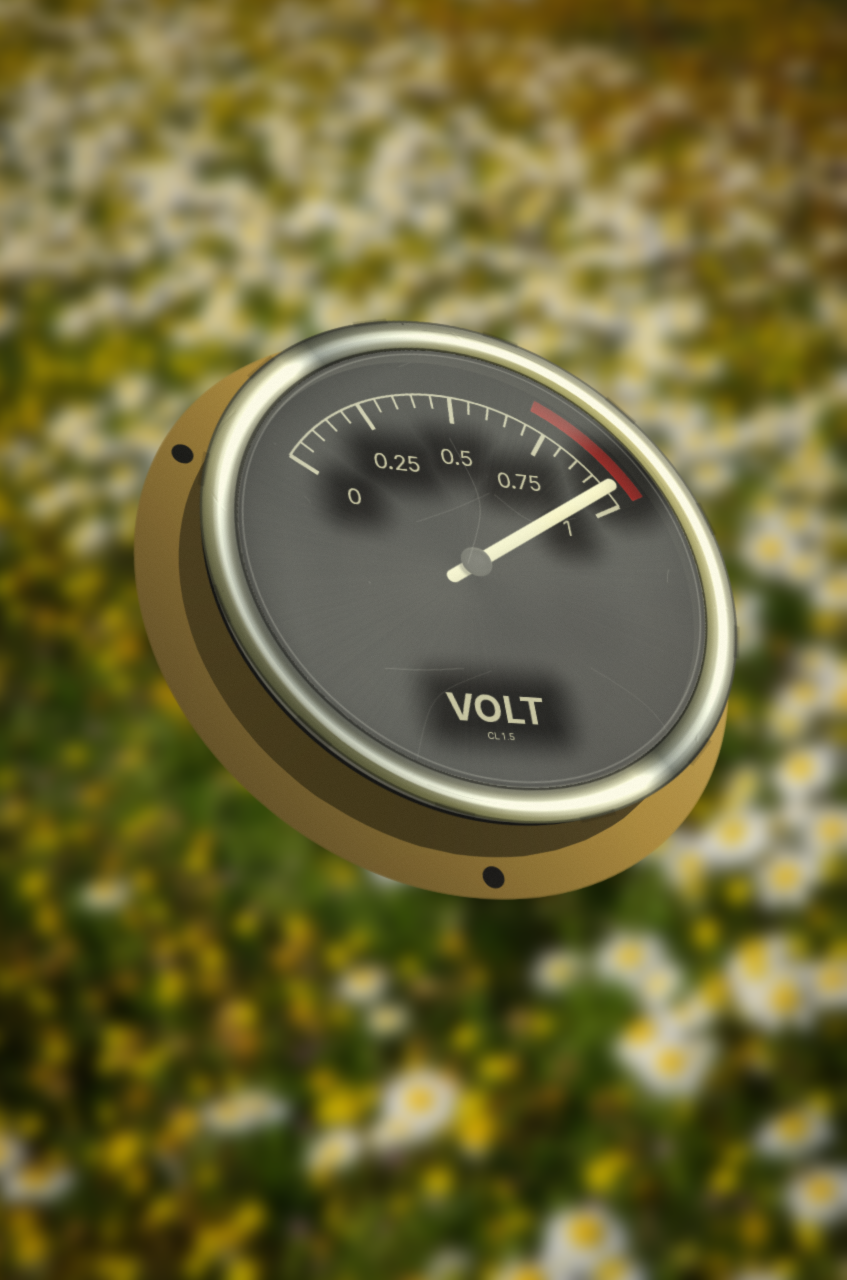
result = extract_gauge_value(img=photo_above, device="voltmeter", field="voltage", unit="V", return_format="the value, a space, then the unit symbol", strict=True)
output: 0.95 V
